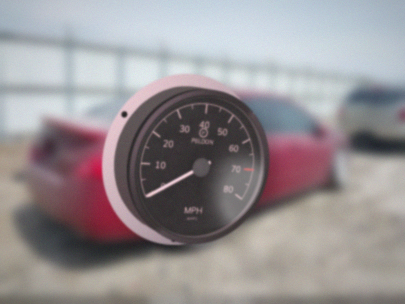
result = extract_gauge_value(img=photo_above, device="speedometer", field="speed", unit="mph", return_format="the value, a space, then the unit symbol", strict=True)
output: 0 mph
